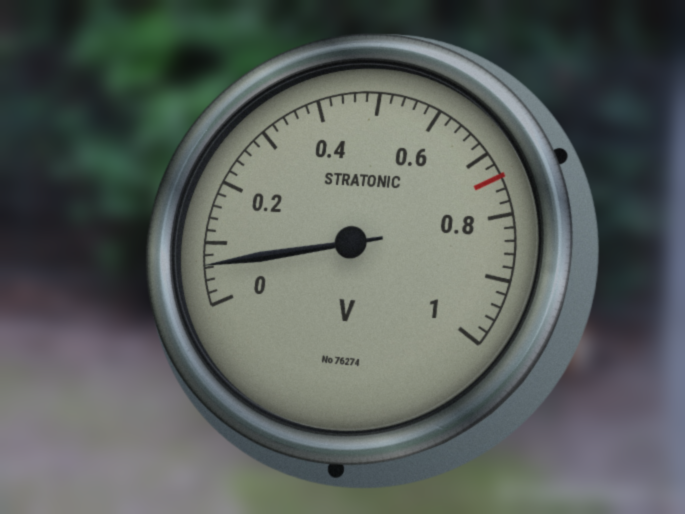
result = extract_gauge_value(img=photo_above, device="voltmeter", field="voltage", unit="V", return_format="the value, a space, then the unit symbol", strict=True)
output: 0.06 V
